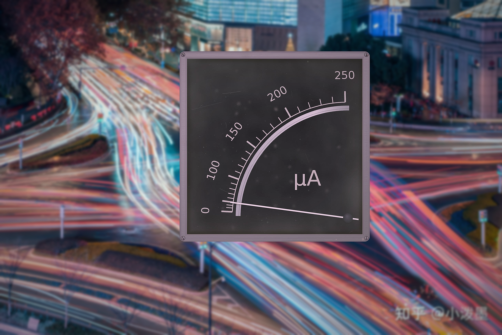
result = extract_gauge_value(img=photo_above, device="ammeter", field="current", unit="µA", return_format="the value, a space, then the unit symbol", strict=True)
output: 50 µA
